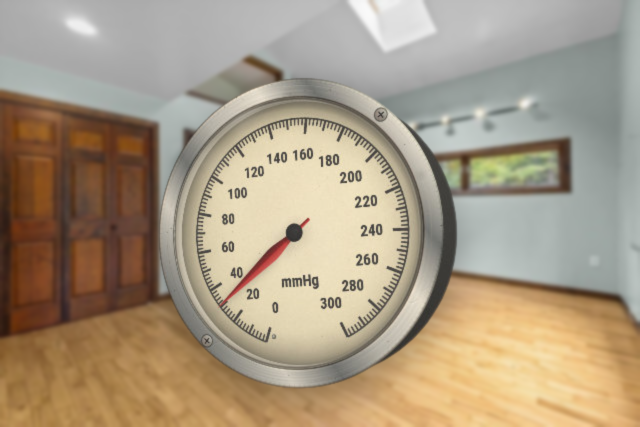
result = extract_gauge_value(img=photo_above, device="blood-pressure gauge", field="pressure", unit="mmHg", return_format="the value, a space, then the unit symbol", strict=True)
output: 30 mmHg
